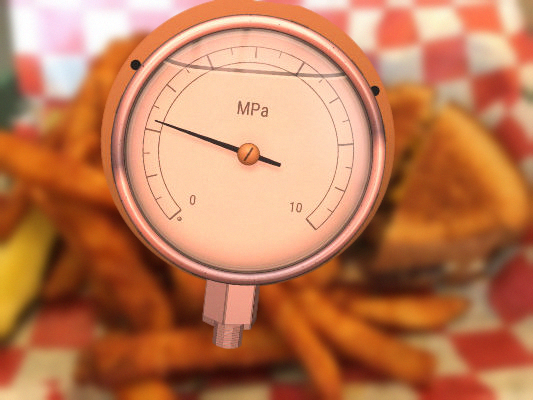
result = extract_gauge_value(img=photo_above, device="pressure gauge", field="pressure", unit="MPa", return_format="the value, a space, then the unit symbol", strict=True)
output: 2.25 MPa
